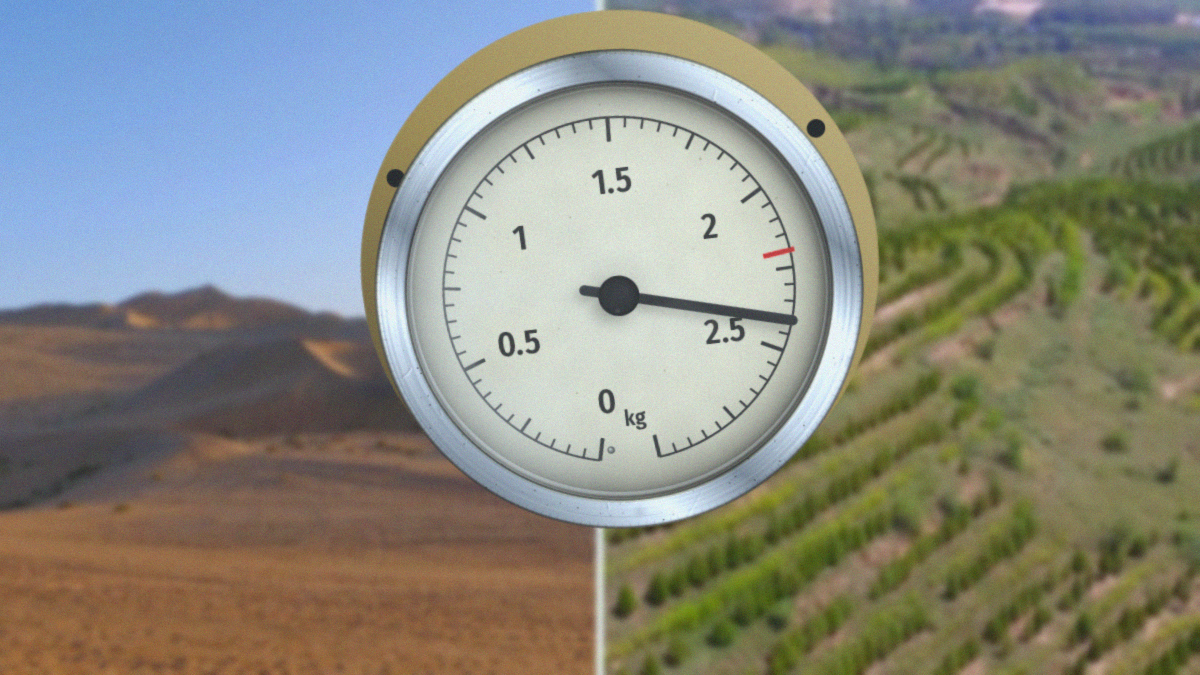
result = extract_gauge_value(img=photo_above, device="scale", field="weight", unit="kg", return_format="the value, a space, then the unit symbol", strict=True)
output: 2.4 kg
